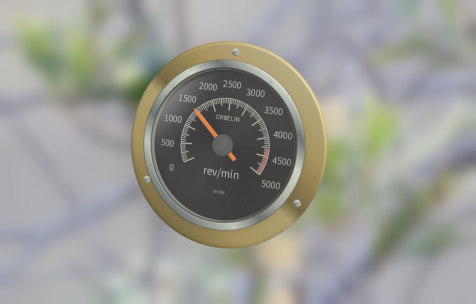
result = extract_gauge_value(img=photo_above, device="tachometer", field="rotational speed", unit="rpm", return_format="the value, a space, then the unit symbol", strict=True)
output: 1500 rpm
